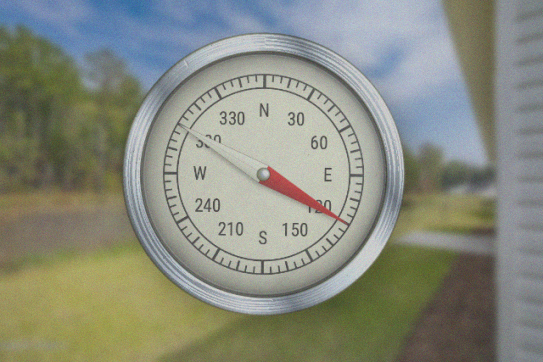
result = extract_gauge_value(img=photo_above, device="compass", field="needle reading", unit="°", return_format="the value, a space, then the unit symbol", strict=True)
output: 120 °
